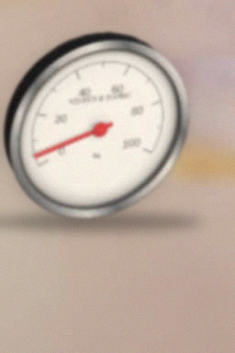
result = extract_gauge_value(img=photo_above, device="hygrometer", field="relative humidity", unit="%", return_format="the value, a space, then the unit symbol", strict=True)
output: 5 %
